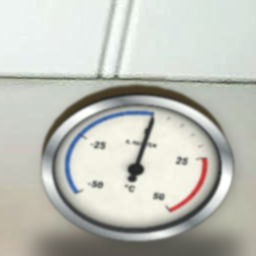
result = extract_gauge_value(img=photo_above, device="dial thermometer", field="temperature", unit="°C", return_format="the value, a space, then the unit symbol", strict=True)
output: 0 °C
